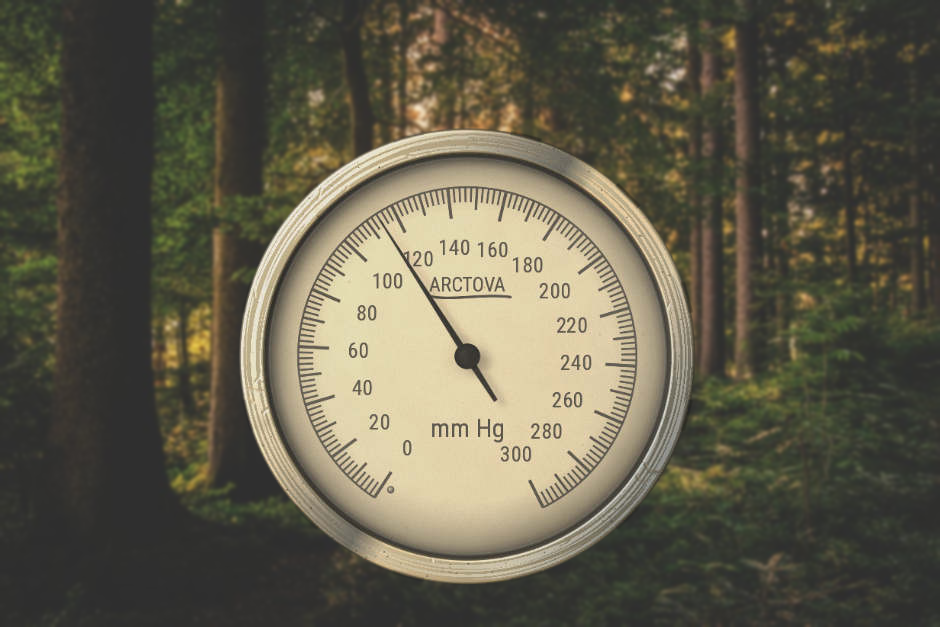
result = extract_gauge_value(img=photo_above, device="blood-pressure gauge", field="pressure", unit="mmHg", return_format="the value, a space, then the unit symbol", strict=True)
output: 114 mmHg
